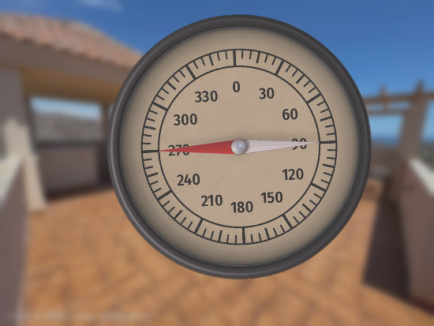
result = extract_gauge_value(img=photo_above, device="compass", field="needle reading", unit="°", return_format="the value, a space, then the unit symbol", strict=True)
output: 270 °
